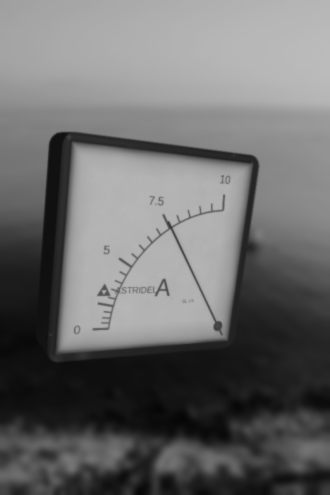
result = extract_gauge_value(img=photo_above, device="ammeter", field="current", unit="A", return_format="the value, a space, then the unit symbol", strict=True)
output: 7.5 A
